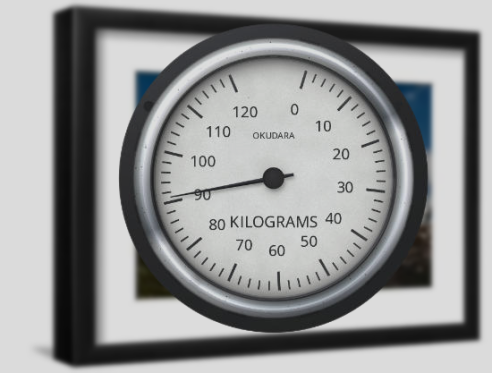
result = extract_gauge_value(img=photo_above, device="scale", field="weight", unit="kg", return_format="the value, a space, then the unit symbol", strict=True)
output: 91 kg
